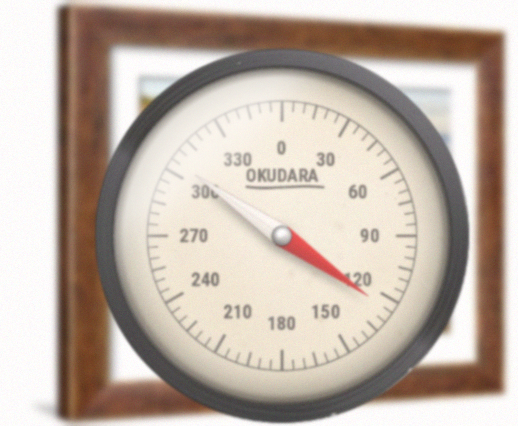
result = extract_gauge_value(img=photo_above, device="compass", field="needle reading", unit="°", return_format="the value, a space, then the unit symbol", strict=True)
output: 125 °
